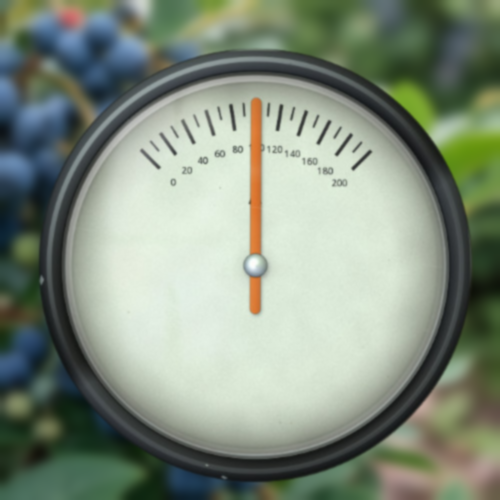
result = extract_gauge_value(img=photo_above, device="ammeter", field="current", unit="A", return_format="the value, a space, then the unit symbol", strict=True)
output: 100 A
